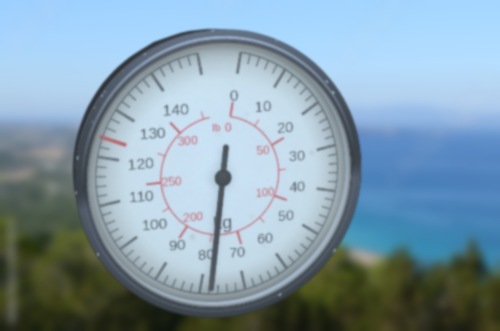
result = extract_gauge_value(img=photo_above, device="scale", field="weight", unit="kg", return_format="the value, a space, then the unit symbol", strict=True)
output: 78 kg
